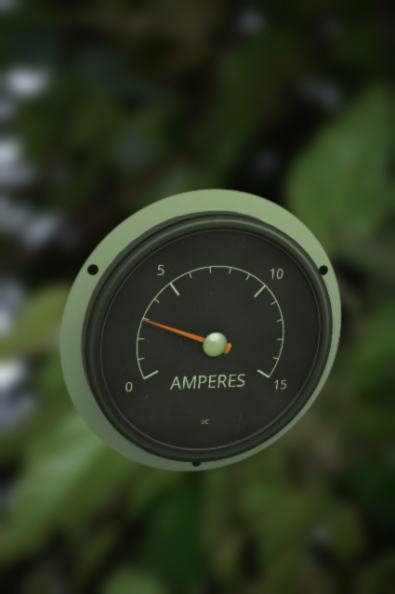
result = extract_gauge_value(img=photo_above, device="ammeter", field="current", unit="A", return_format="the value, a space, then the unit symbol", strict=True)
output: 3 A
